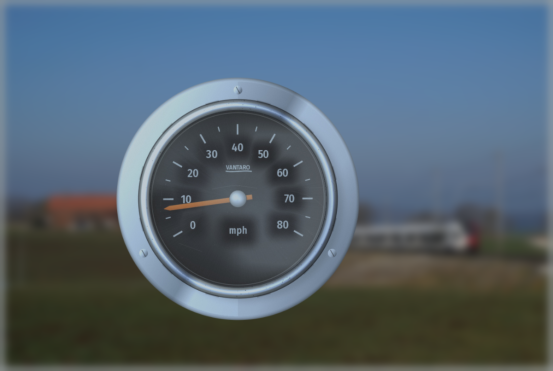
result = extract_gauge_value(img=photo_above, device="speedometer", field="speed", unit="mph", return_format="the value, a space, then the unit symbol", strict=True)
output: 7.5 mph
